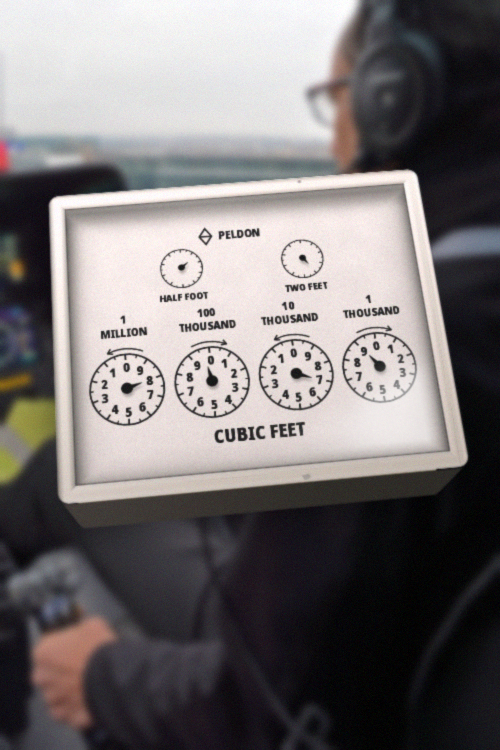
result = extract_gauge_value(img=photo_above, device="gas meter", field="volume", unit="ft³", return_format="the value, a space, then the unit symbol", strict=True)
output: 796900 ft³
